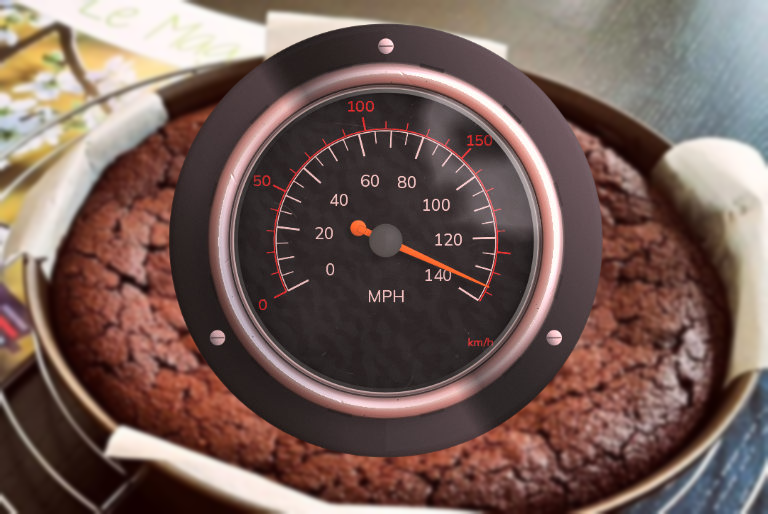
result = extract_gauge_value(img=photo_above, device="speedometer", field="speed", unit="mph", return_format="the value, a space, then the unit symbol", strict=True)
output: 135 mph
